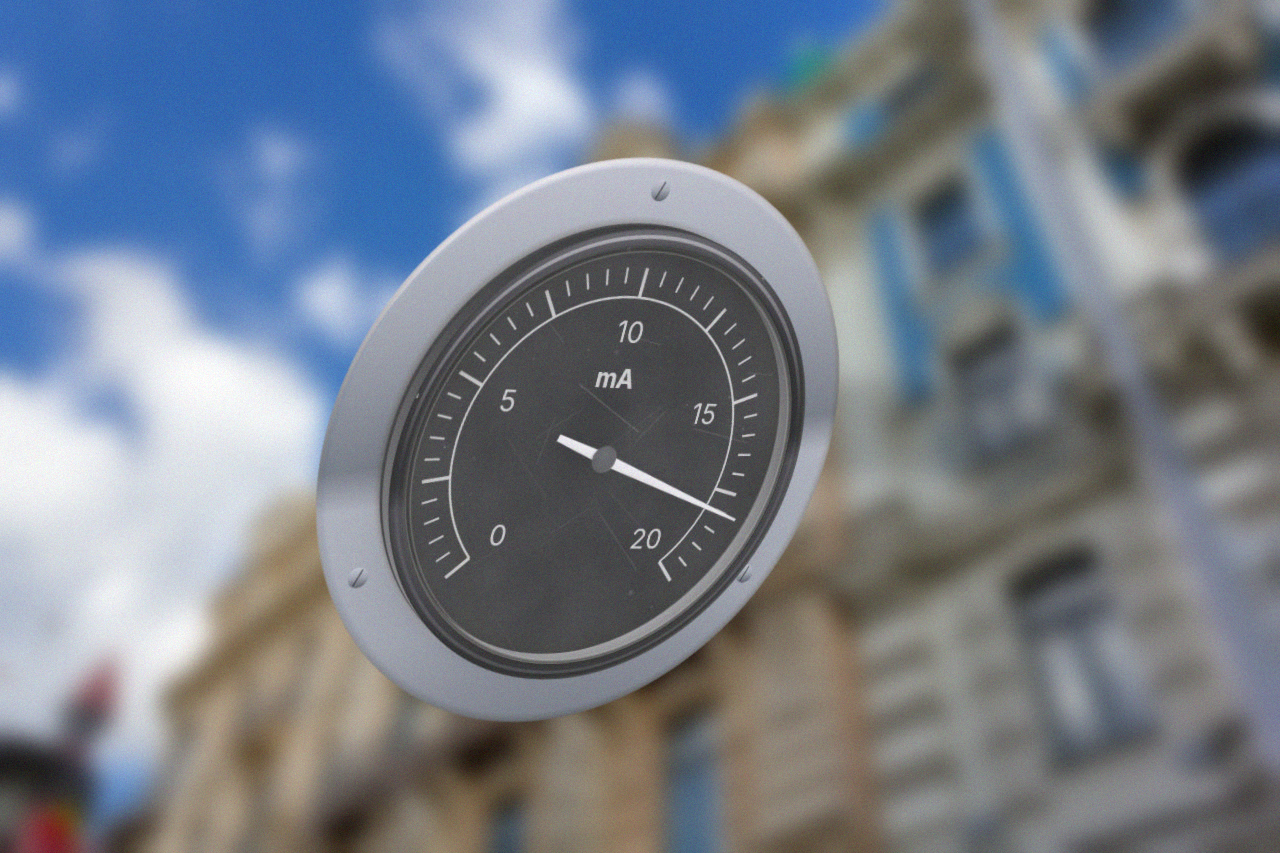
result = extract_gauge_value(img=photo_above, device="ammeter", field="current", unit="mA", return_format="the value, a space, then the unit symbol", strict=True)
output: 18 mA
